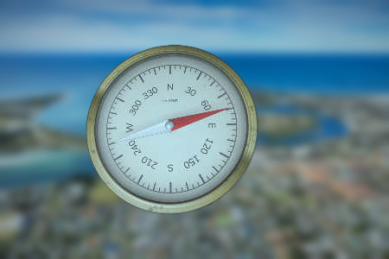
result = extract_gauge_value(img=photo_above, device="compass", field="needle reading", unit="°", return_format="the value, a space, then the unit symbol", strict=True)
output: 75 °
